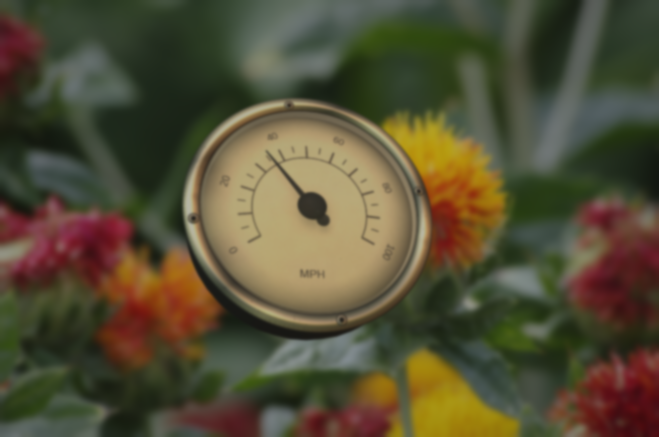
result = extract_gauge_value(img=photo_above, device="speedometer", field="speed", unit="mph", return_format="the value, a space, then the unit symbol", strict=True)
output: 35 mph
